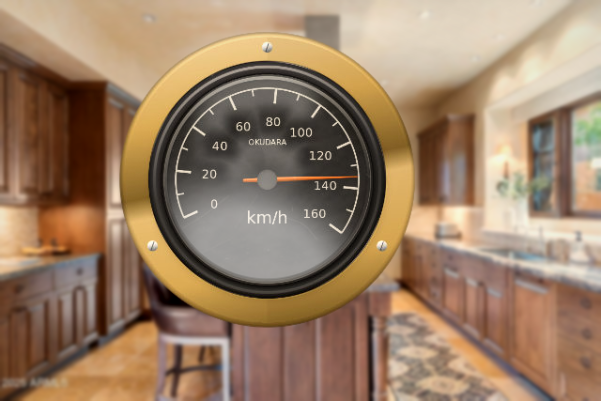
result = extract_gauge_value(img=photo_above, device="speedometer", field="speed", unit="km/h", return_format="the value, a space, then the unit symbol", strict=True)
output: 135 km/h
